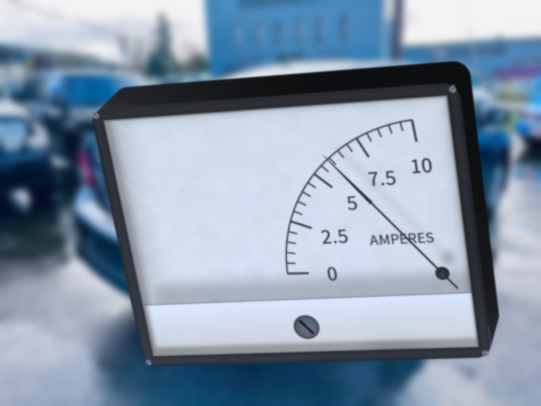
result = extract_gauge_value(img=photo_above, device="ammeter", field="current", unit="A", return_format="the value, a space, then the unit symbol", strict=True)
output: 6 A
